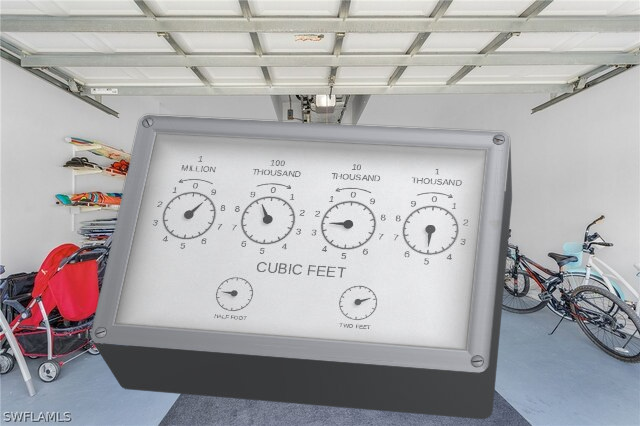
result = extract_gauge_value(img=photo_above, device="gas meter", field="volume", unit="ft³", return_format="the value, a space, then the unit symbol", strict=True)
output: 892500 ft³
